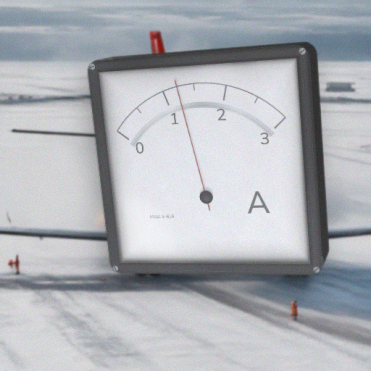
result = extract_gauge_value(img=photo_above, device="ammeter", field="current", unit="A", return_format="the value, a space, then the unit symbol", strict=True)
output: 1.25 A
